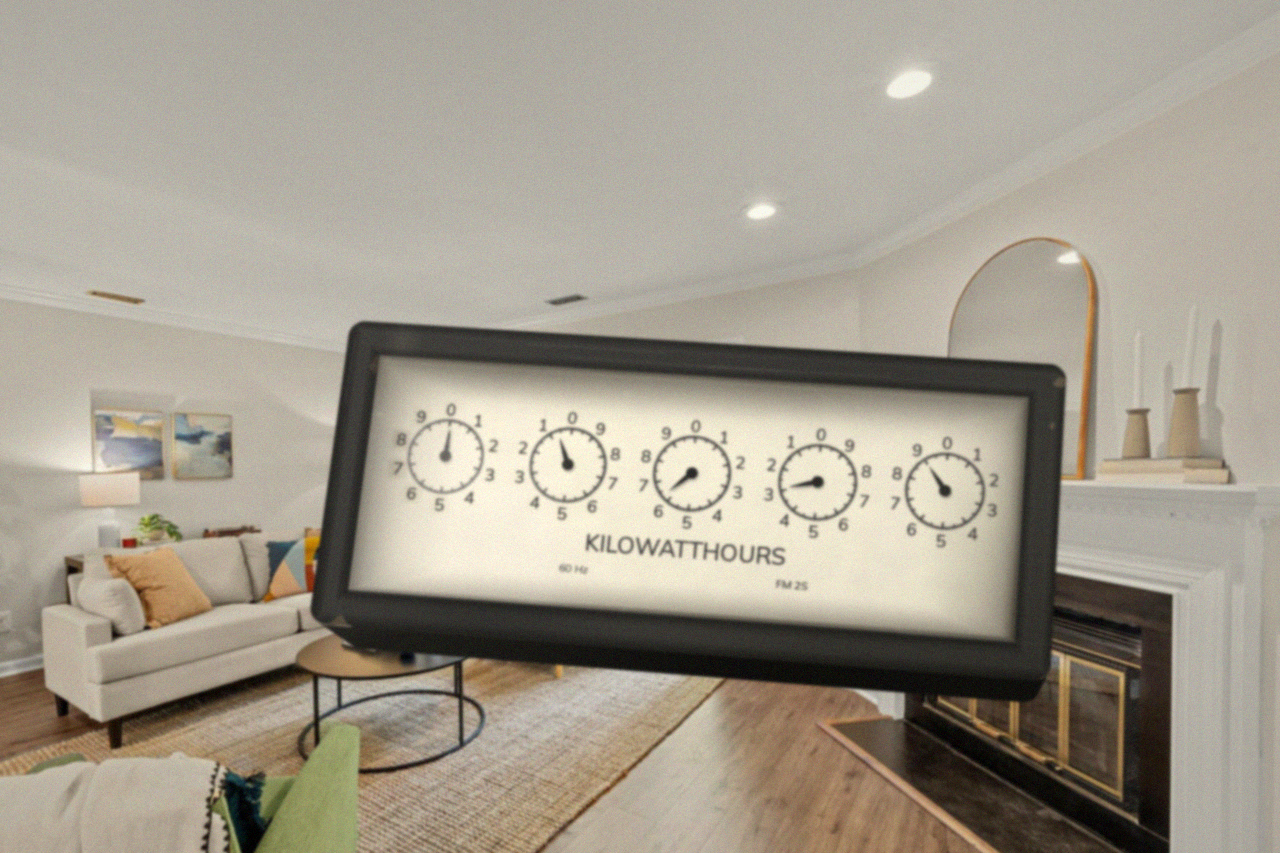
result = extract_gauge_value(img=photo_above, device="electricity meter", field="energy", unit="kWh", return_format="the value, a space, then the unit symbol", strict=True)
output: 629 kWh
